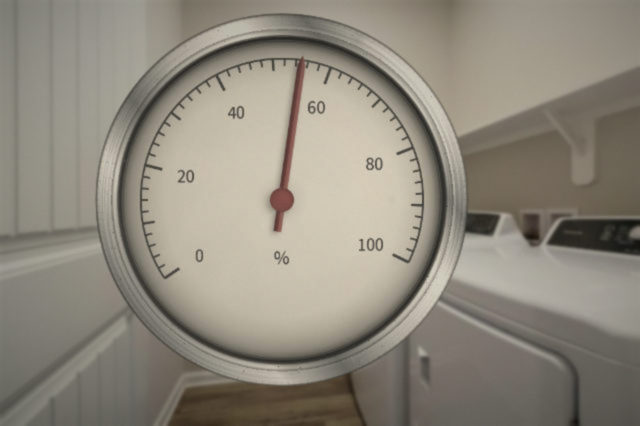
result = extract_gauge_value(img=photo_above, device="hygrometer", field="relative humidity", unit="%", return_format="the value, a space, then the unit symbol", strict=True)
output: 55 %
